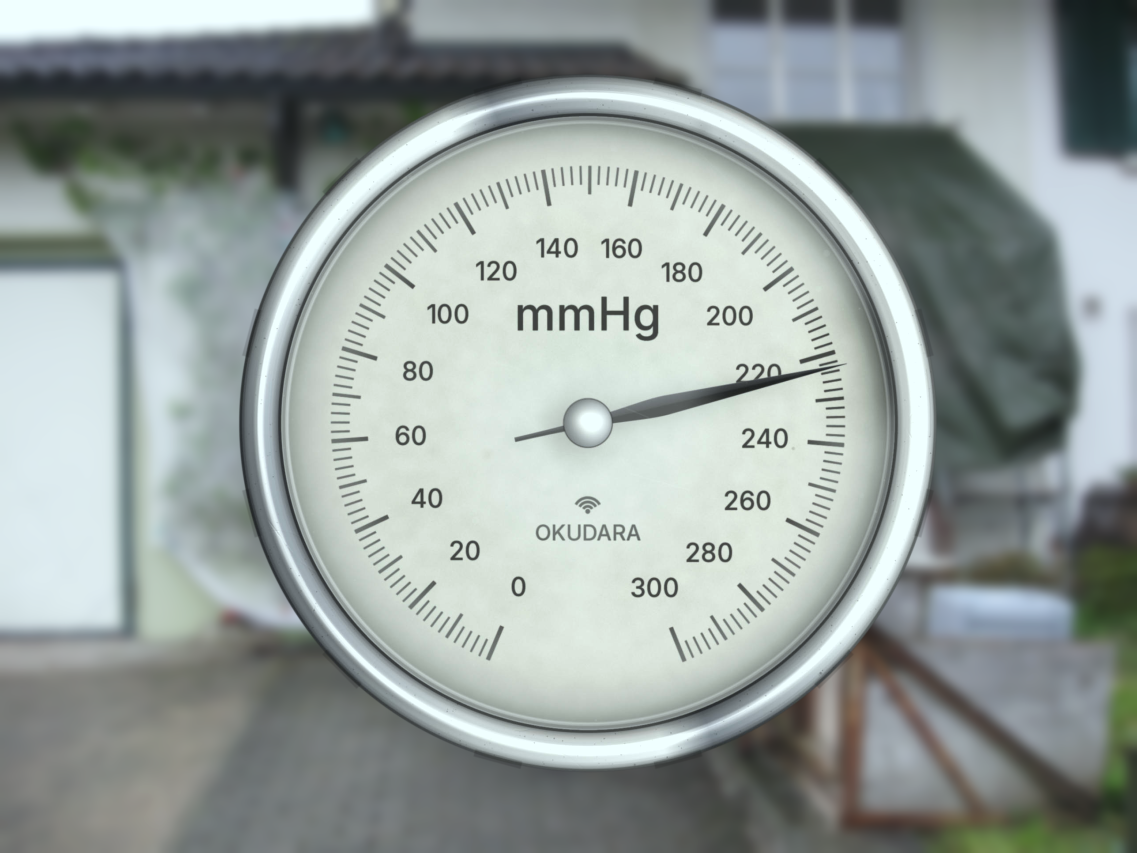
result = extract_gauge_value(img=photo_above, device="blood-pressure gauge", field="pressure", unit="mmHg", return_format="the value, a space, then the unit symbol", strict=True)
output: 223 mmHg
